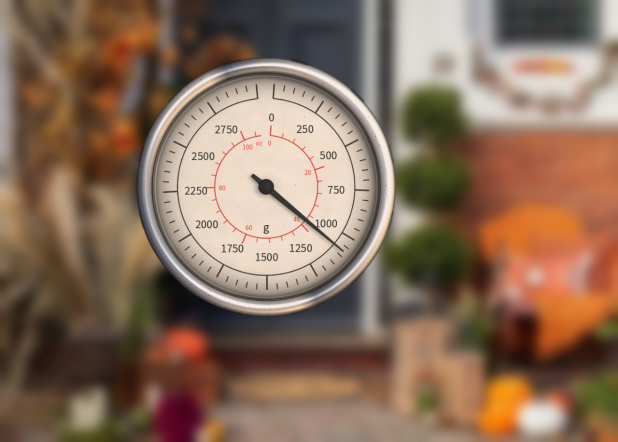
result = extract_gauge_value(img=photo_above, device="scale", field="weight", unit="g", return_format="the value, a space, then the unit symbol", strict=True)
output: 1075 g
